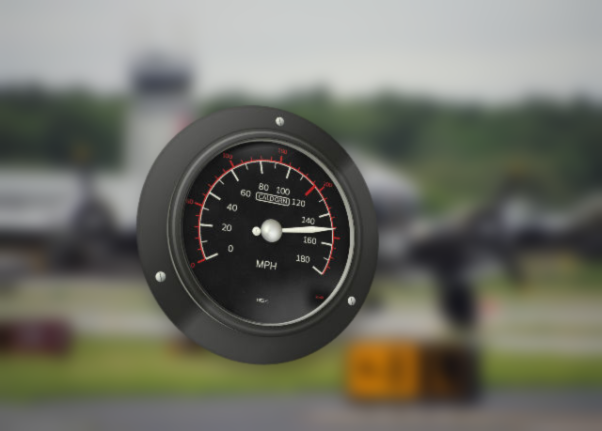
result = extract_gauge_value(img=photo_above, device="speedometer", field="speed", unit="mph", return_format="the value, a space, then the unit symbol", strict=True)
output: 150 mph
